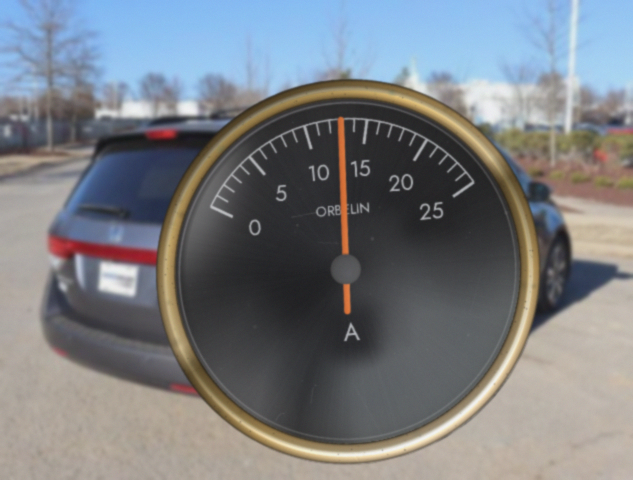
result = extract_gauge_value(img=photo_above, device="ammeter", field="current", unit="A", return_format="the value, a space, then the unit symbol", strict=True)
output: 13 A
